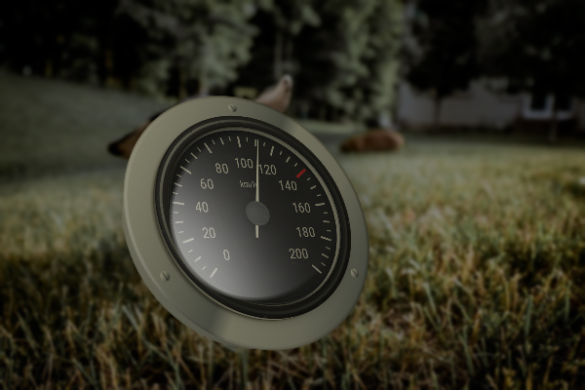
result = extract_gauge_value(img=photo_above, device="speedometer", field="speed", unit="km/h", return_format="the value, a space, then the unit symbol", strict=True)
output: 110 km/h
